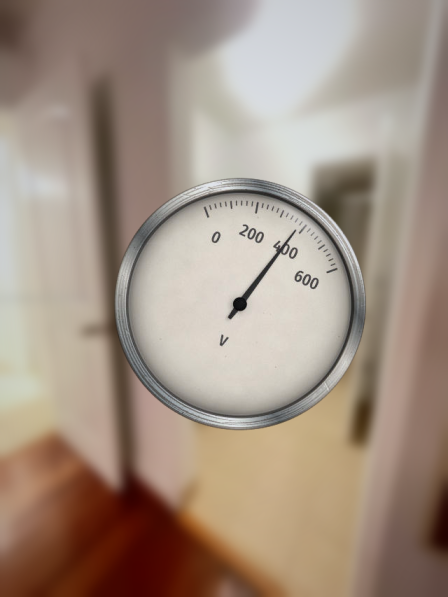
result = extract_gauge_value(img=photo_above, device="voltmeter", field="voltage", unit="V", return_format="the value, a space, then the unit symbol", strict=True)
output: 380 V
